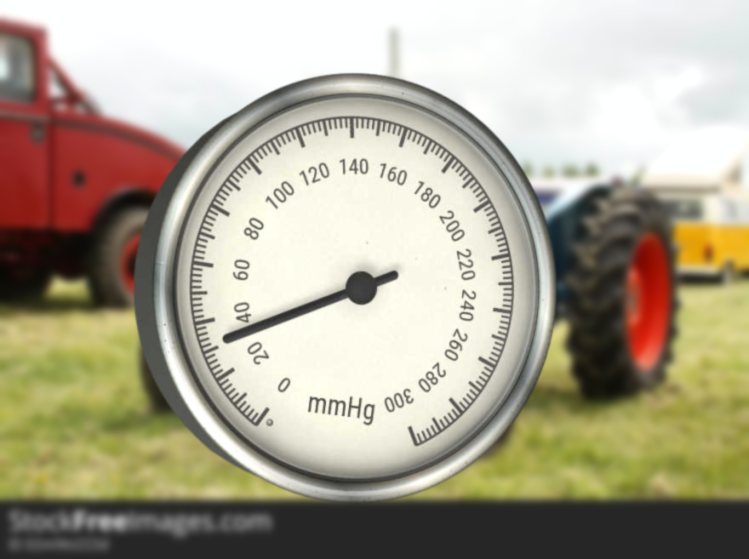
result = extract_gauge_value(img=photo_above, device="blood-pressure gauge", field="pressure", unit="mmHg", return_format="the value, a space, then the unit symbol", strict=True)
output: 32 mmHg
